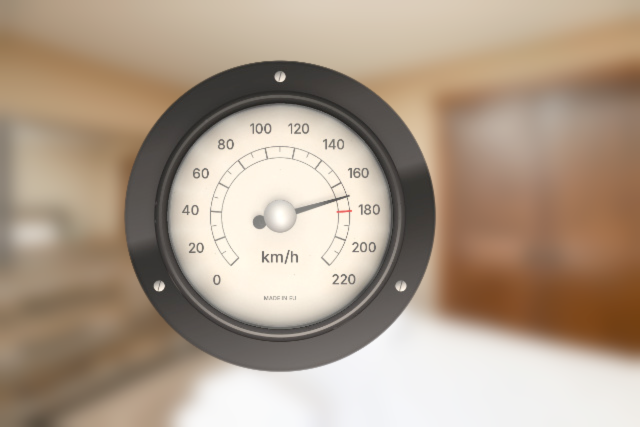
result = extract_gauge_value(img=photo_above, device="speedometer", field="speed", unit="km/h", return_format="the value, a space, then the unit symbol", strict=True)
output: 170 km/h
